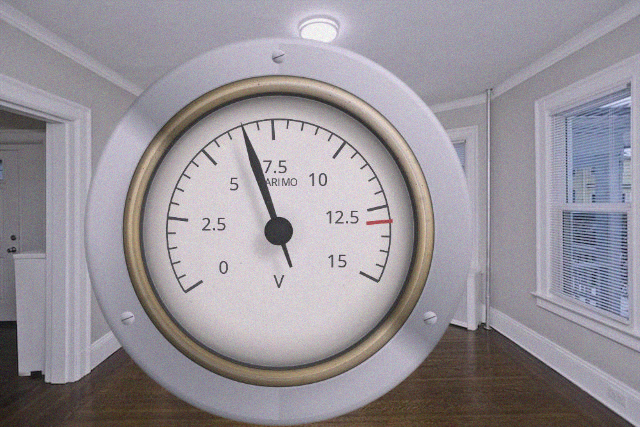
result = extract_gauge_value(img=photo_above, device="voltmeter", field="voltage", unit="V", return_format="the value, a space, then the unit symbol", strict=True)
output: 6.5 V
